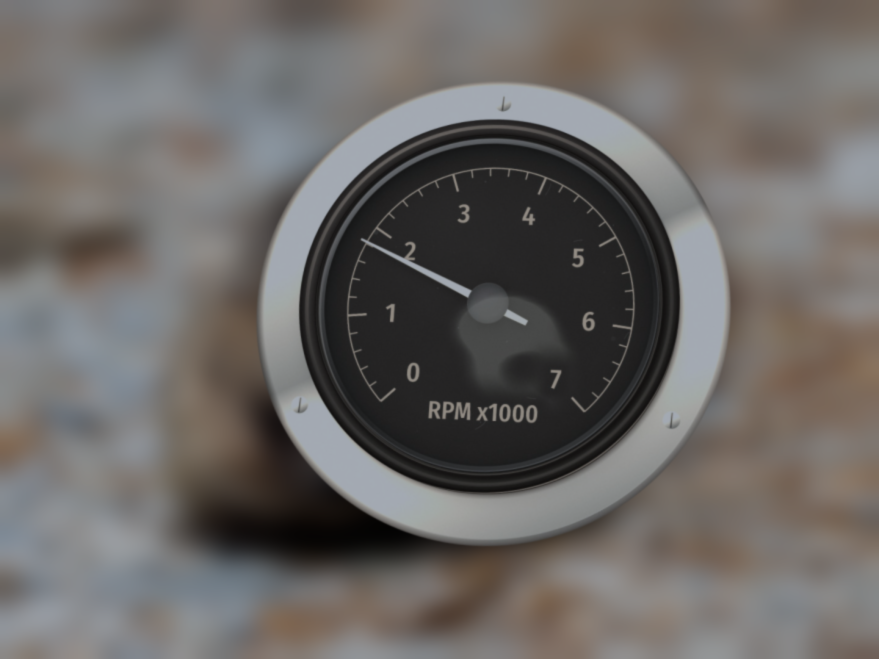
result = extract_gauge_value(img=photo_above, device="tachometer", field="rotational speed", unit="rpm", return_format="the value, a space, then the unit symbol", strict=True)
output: 1800 rpm
